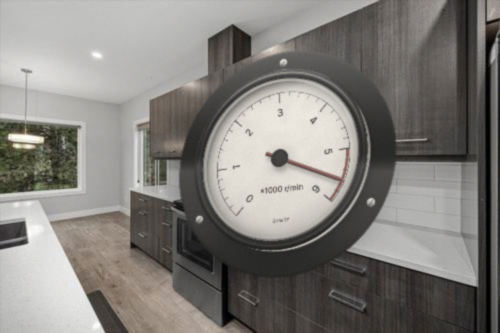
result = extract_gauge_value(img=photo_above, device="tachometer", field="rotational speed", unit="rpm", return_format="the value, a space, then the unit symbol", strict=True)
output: 5600 rpm
